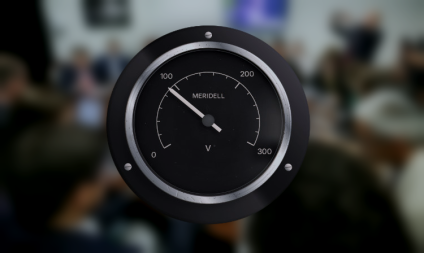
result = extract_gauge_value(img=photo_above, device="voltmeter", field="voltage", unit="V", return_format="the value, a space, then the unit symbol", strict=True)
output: 90 V
